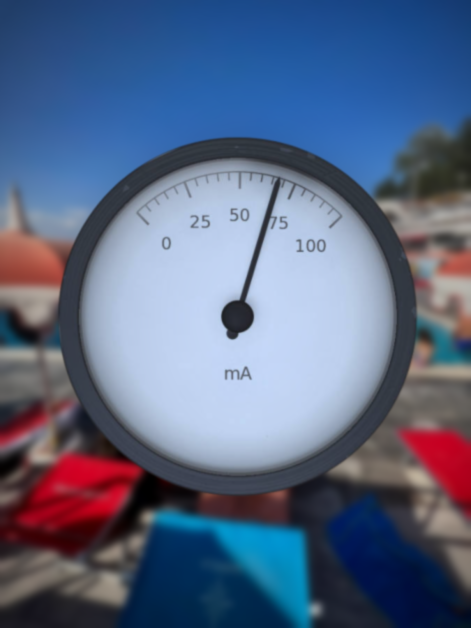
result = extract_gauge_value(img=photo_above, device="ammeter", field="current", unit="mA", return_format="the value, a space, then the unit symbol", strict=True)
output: 67.5 mA
